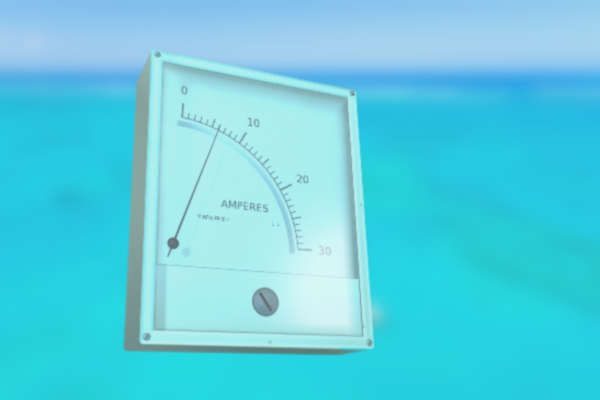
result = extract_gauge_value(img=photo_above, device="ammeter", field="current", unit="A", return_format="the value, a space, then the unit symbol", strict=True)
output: 6 A
